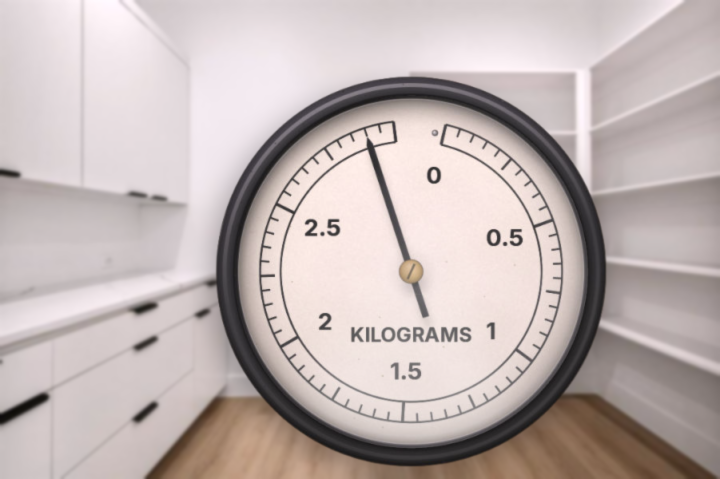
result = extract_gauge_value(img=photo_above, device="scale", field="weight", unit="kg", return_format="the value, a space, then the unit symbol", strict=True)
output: 2.9 kg
